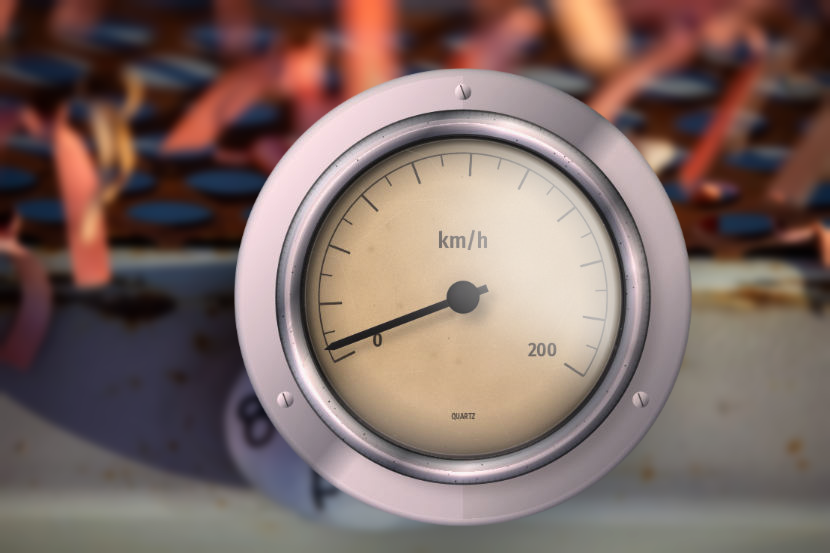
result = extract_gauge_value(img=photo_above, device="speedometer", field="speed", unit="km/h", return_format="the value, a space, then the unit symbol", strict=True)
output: 5 km/h
